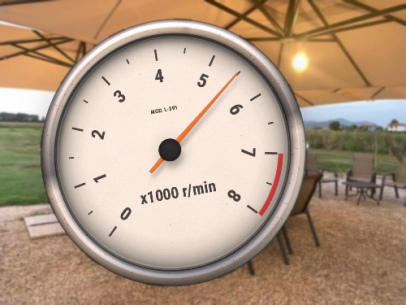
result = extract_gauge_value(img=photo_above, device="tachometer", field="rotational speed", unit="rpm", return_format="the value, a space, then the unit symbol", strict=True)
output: 5500 rpm
